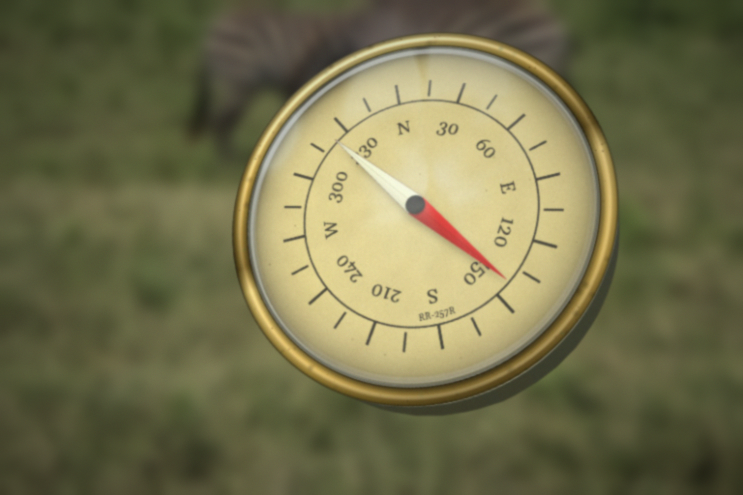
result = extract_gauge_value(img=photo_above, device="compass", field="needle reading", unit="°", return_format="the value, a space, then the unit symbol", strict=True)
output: 142.5 °
